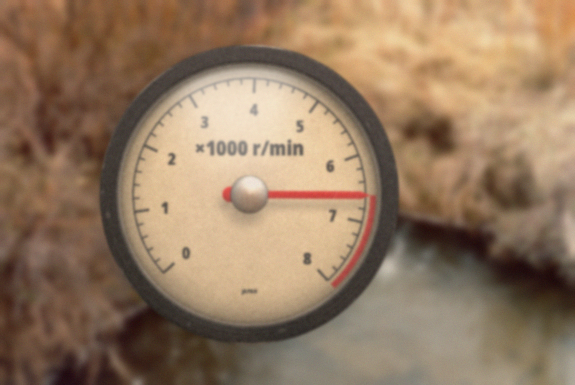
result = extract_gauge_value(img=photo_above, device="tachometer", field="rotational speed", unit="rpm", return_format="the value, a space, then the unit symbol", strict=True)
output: 6600 rpm
